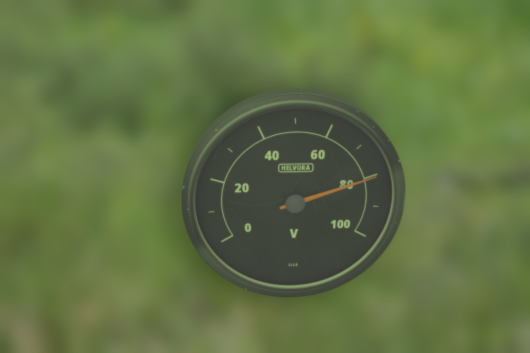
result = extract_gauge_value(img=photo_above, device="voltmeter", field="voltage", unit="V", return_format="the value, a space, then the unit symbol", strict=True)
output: 80 V
